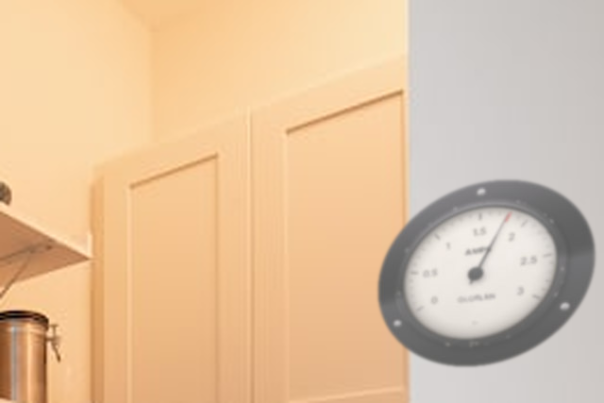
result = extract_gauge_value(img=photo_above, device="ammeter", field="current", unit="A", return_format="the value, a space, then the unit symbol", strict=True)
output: 1.8 A
